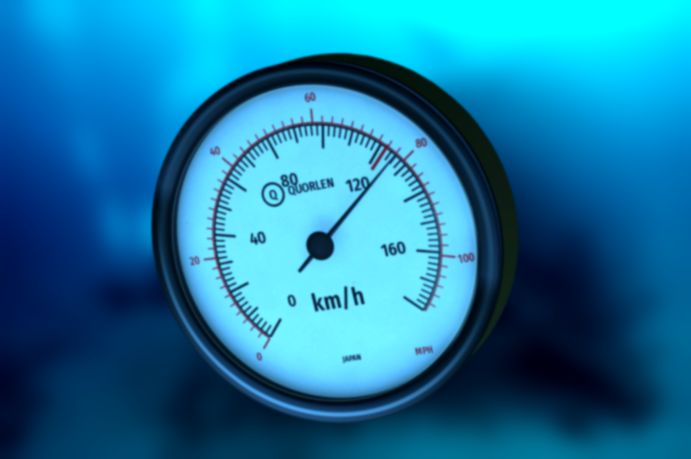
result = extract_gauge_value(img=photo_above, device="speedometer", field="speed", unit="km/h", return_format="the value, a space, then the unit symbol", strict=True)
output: 126 km/h
